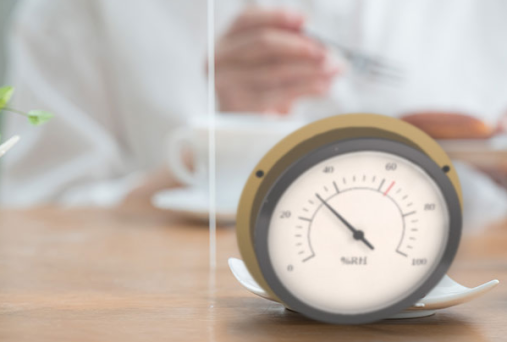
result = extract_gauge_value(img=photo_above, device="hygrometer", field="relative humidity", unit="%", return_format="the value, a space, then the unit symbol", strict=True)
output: 32 %
